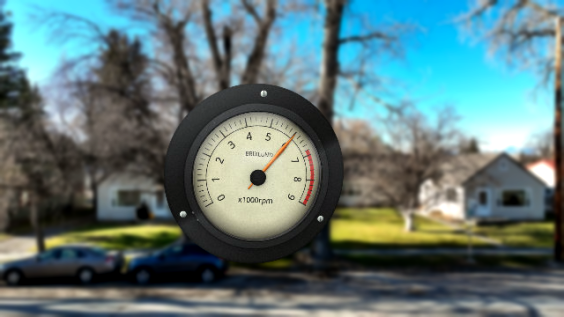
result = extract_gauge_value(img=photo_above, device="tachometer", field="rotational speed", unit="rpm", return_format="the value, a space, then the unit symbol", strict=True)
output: 6000 rpm
